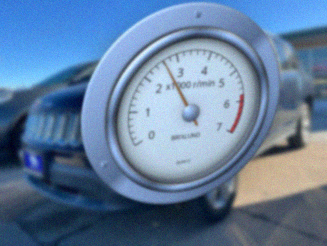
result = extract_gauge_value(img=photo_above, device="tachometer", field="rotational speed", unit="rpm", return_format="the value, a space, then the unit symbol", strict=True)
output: 2600 rpm
